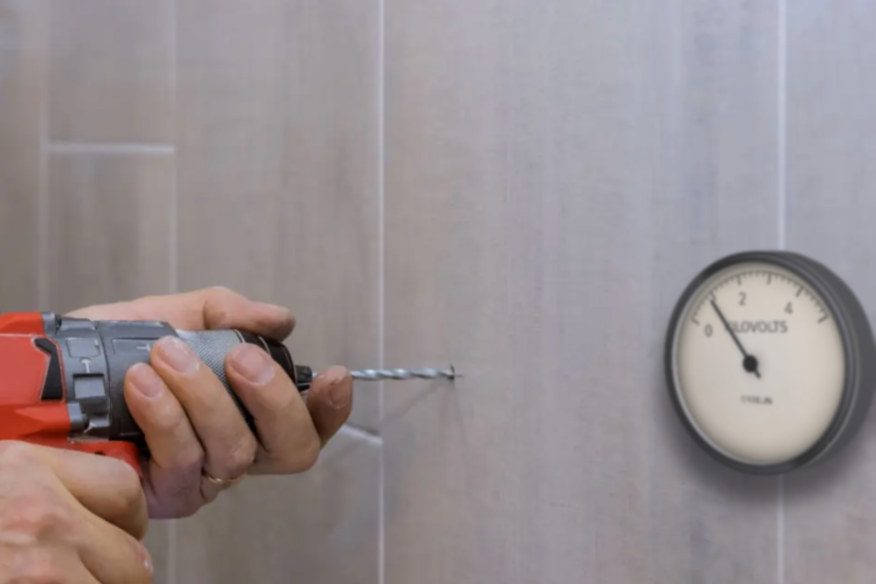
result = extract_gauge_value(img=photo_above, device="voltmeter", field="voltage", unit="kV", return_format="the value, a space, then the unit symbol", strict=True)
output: 1 kV
